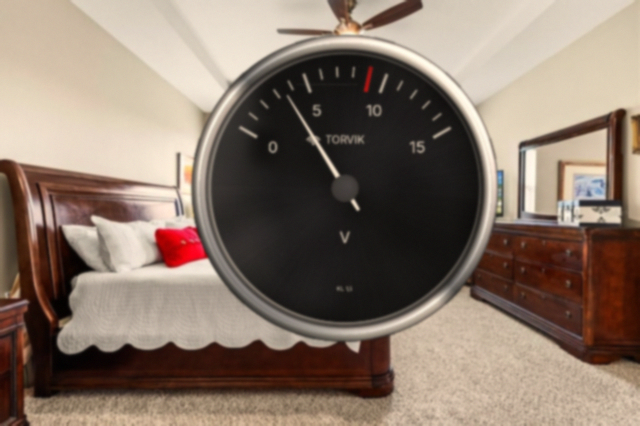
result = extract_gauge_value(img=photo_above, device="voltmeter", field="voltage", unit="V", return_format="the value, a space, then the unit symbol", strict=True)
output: 3.5 V
